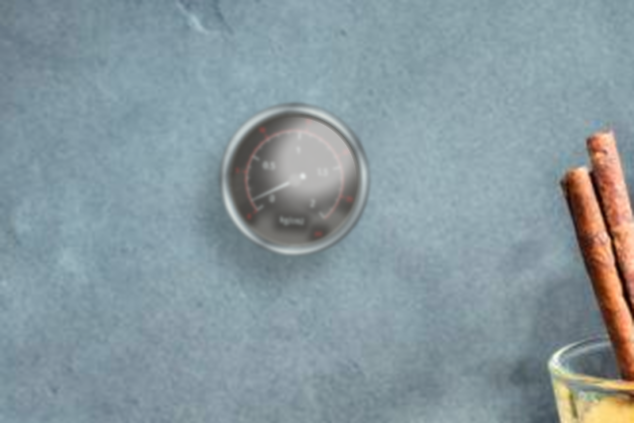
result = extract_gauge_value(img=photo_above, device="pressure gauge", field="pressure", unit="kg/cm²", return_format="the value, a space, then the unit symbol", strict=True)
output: 0.1 kg/cm²
